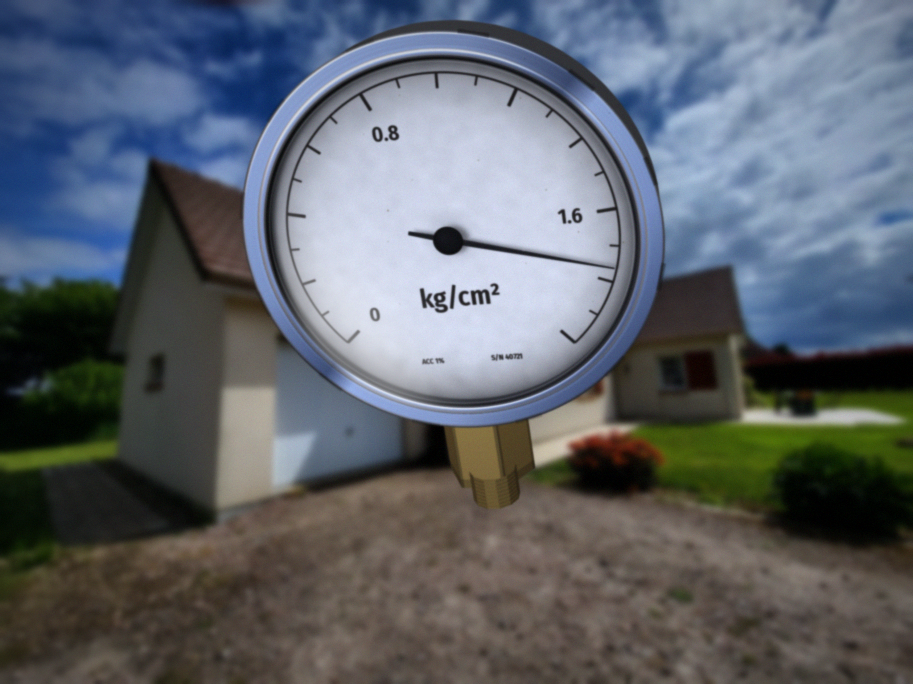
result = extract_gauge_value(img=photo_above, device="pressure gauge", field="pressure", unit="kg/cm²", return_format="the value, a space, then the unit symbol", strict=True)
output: 1.75 kg/cm²
